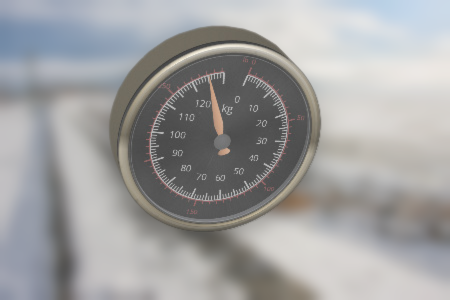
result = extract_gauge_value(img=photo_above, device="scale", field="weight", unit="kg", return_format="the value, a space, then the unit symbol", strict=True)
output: 125 kg
